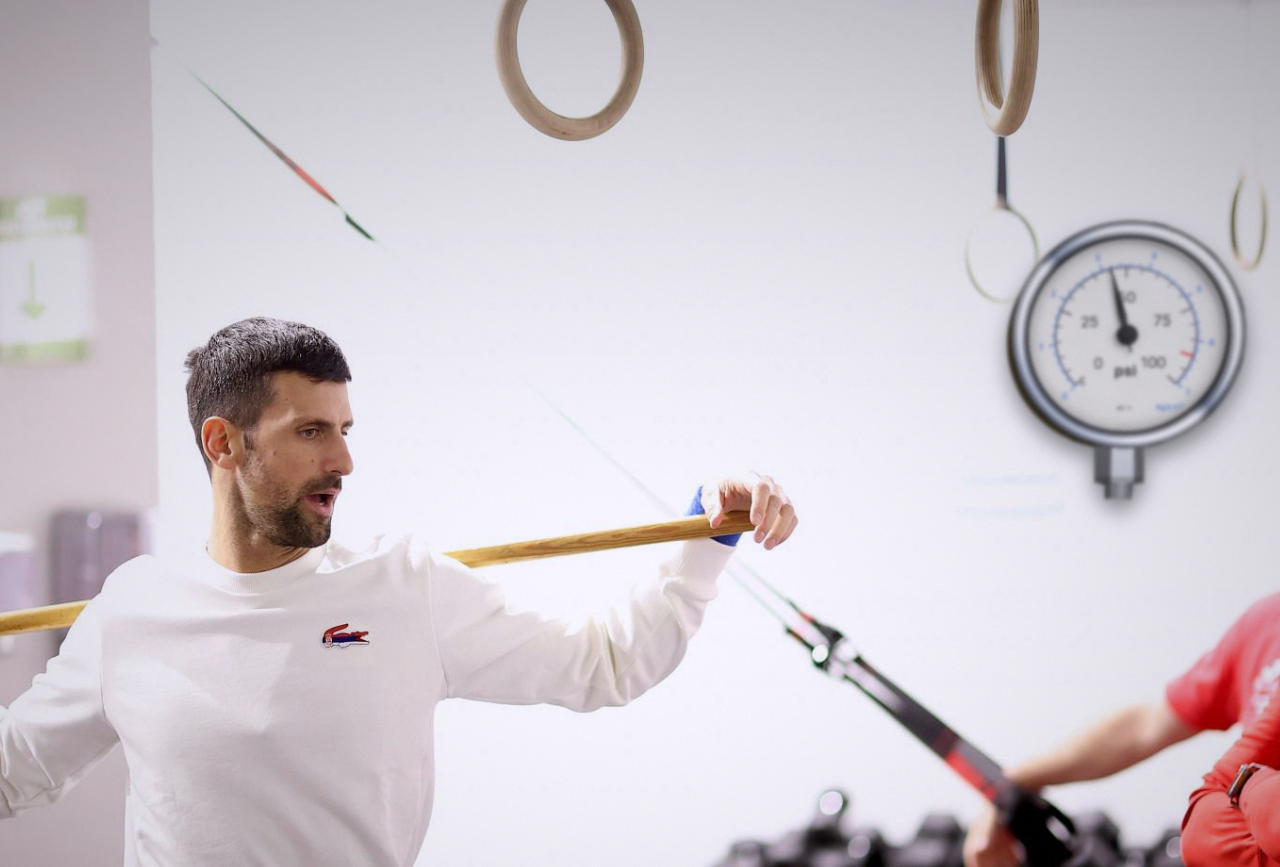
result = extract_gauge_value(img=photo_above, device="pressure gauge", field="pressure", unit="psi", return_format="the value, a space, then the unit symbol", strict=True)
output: 45 psi
